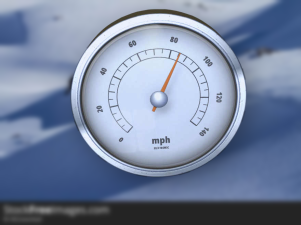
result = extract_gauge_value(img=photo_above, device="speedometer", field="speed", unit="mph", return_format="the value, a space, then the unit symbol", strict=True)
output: 85 mph
